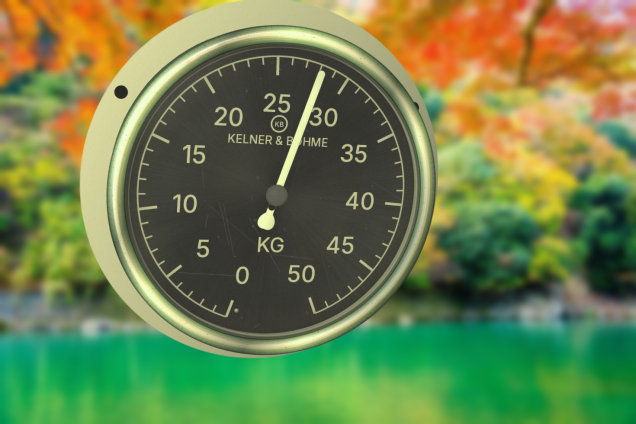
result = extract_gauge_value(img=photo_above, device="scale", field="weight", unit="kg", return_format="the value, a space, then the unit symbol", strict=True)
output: 28 kg
